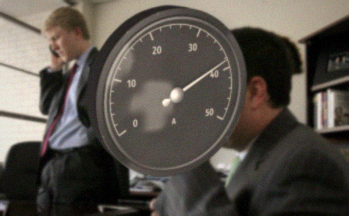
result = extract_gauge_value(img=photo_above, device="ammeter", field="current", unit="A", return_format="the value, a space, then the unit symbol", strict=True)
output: 38 A
